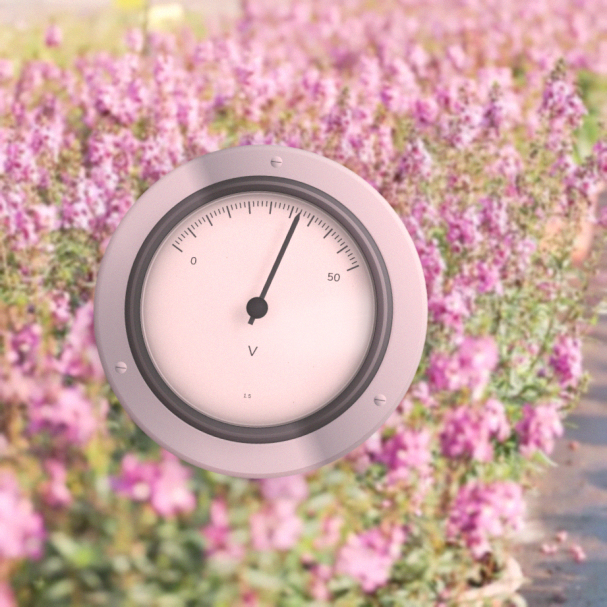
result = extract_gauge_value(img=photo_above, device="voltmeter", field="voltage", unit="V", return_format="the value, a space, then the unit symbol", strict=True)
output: 32 V
